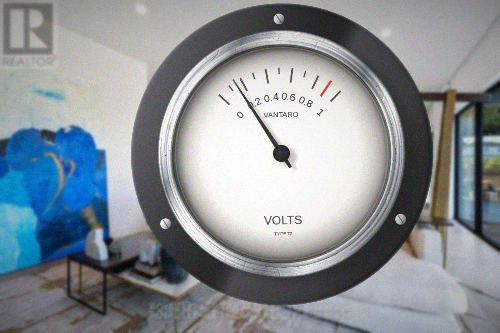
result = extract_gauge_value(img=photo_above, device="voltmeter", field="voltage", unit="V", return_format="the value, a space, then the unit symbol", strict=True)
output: 0.15 V
